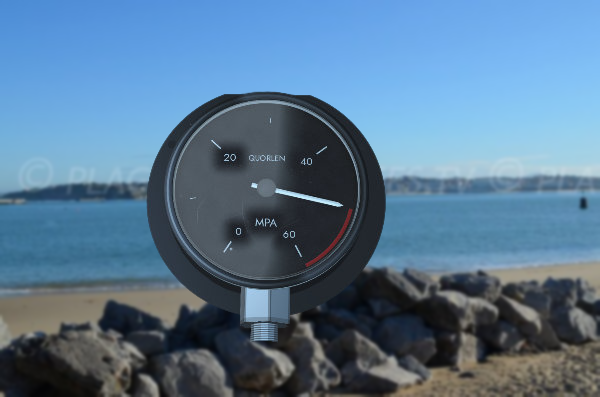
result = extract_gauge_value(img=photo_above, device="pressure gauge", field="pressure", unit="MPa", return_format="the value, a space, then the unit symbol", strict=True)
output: 50 MPa
